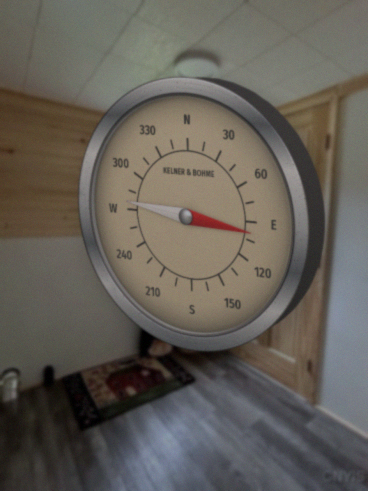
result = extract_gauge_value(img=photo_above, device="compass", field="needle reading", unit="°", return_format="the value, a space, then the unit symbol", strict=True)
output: 97.5 °
